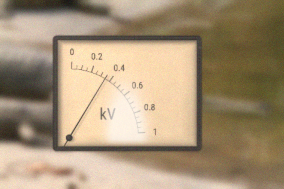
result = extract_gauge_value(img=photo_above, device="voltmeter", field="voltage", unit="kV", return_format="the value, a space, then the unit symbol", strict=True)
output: 0.35 kV
